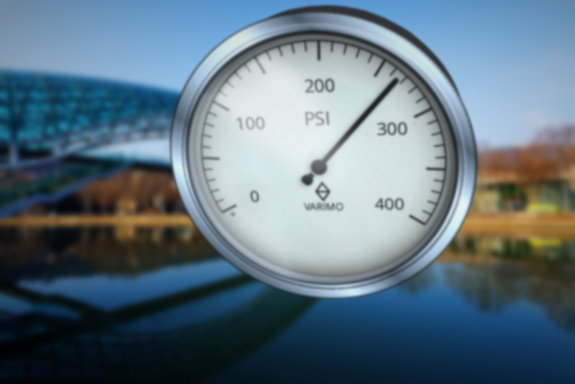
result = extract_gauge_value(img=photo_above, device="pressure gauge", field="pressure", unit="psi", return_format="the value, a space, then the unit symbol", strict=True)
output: 265 psi
